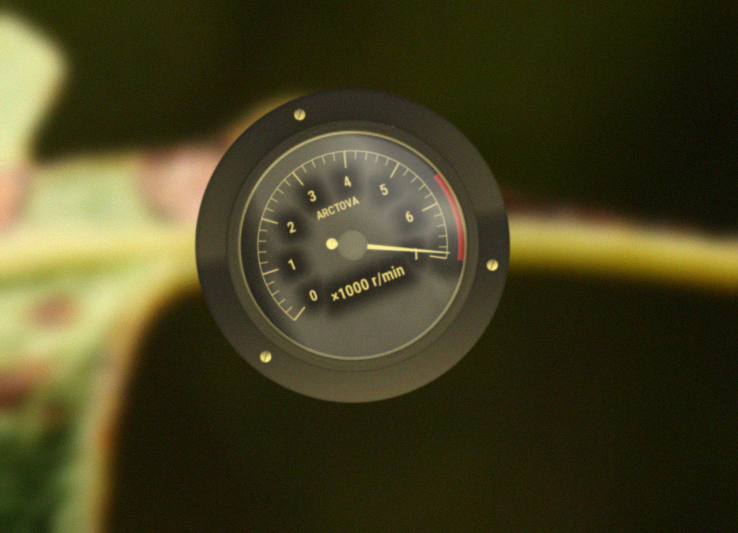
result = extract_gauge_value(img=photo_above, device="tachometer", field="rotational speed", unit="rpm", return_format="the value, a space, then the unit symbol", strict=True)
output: 6900 rpm
